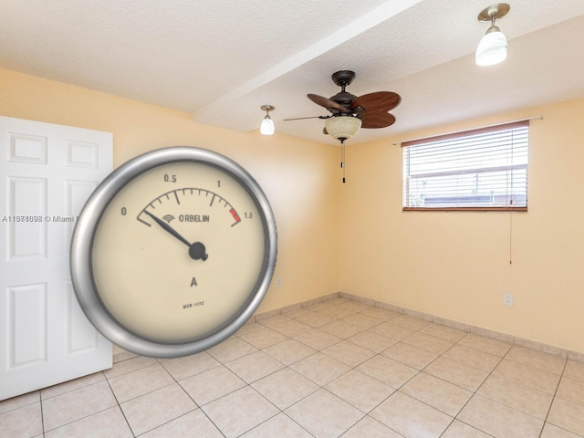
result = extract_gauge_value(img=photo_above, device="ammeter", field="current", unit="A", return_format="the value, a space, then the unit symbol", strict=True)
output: 0.1 A
